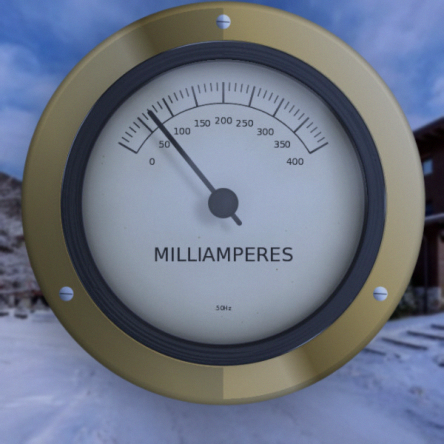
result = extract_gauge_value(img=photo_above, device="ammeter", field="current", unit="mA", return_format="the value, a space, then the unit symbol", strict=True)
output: 70 mA
